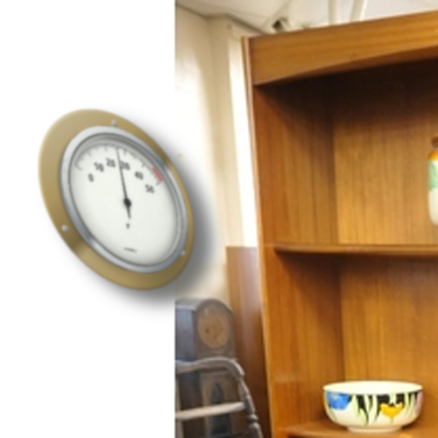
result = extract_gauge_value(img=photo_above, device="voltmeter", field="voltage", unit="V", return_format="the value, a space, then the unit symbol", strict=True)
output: 25 V
